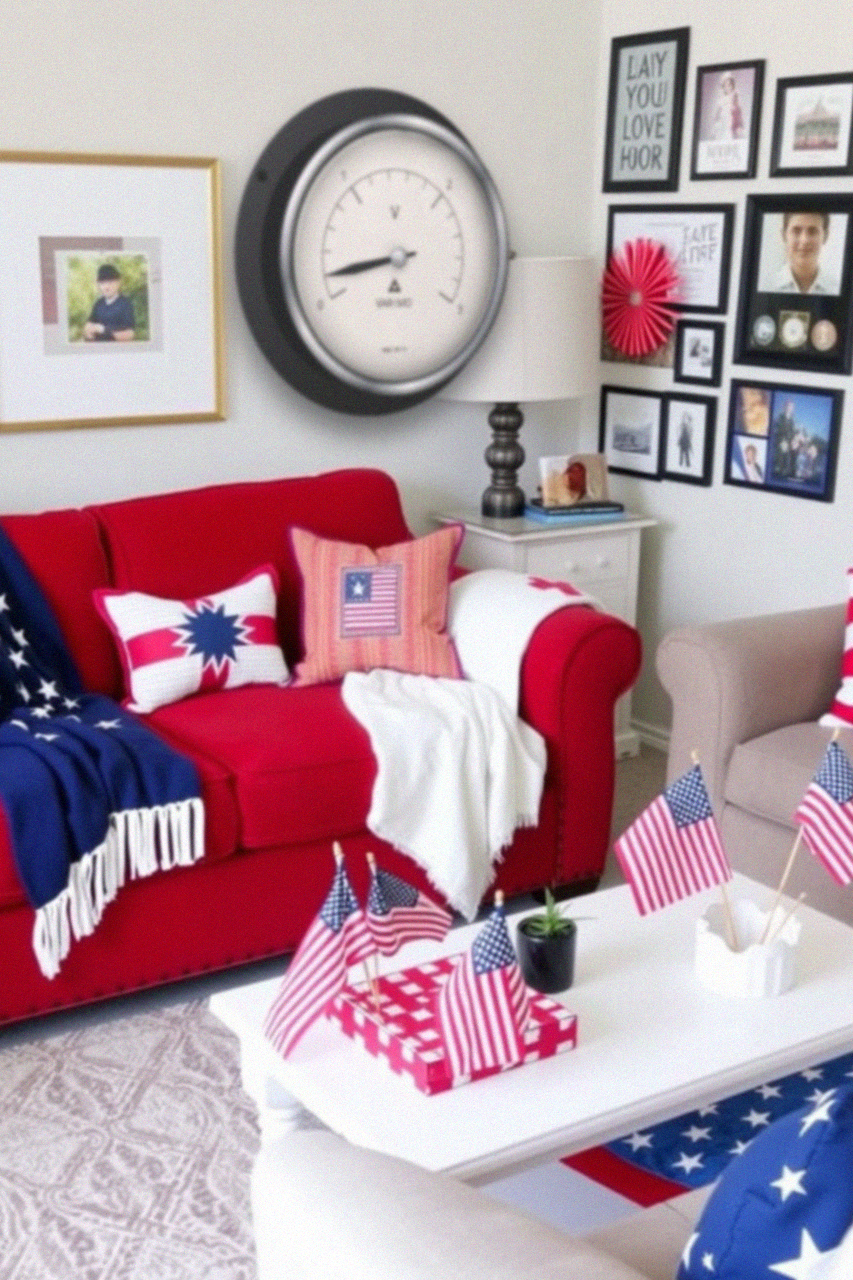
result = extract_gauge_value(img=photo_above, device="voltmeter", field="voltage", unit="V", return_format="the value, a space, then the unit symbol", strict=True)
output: 0.2 V
